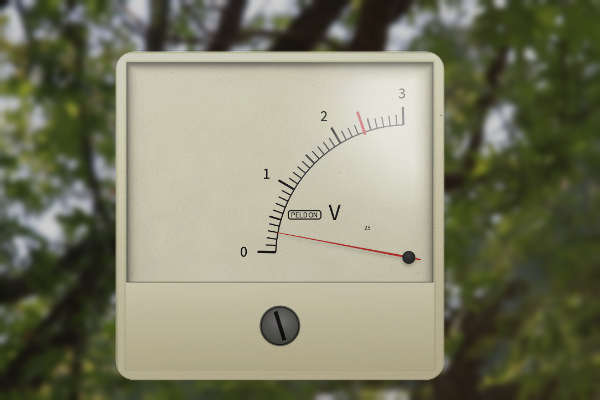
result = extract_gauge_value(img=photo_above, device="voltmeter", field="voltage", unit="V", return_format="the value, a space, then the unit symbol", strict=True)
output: 0.3 V
